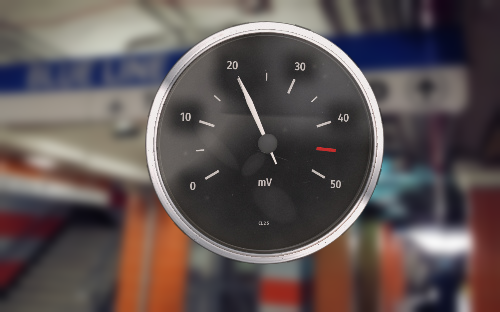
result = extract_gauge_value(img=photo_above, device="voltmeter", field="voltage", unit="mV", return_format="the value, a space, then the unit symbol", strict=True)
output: 20 mV
